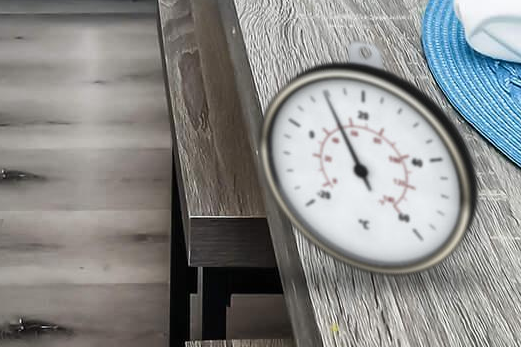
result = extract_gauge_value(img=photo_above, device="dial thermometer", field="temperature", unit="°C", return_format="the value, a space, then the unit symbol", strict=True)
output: 12 °C
